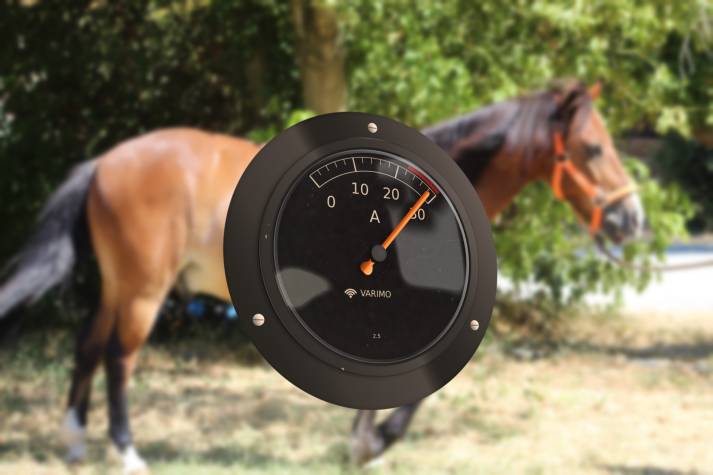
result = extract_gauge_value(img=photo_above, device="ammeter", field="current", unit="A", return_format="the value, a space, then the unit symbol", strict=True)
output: 28 A
